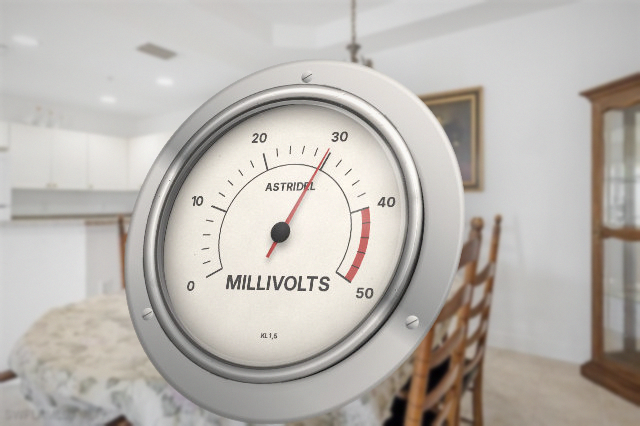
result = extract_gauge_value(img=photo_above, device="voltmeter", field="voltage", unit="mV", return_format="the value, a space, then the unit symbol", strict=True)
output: 30 mV
